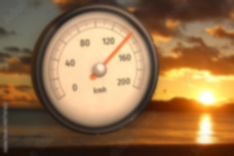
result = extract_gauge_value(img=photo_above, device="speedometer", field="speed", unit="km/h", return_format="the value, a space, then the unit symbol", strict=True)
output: 140 km/h
